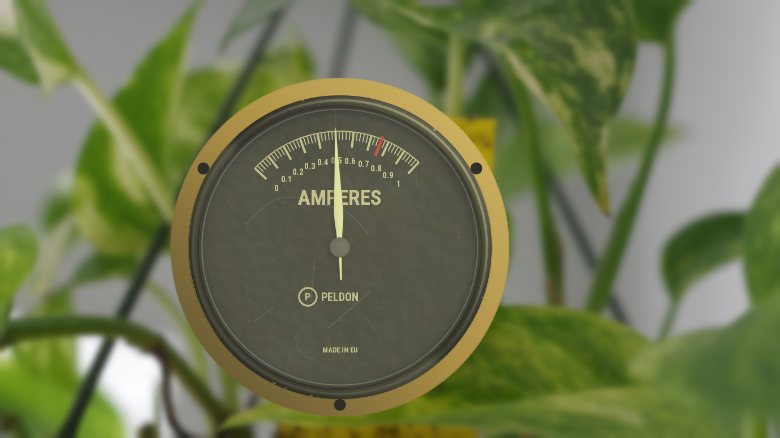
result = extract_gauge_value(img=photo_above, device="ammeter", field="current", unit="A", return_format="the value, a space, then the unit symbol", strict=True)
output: 0.5 A
